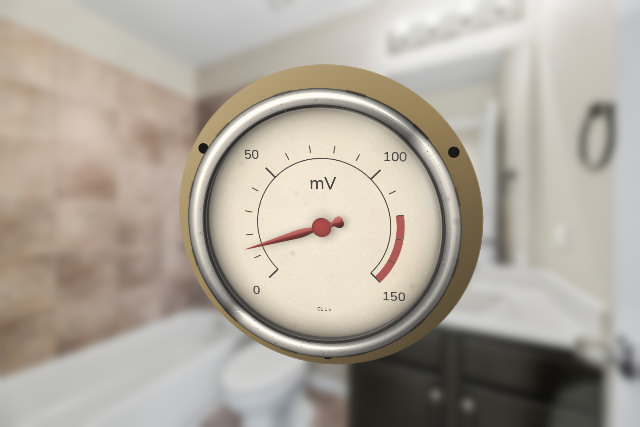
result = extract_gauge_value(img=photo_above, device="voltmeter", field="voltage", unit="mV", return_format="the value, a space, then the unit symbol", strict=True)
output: 15 mV
